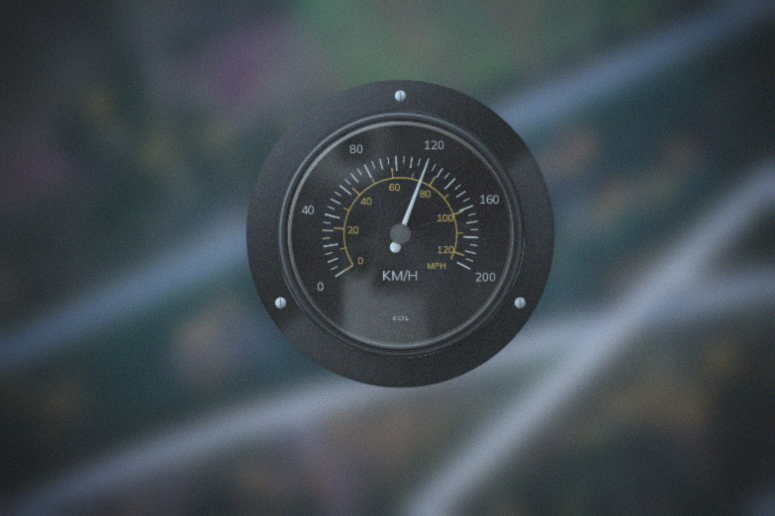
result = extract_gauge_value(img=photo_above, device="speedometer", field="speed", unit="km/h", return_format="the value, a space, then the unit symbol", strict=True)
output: 120 km/h
